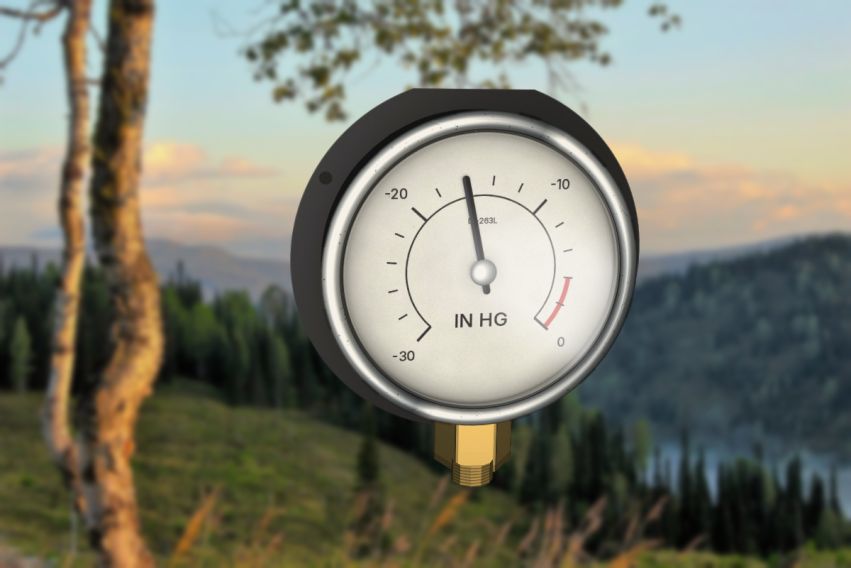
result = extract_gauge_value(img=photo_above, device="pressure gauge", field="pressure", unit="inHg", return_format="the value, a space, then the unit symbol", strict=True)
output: -16 inHg
